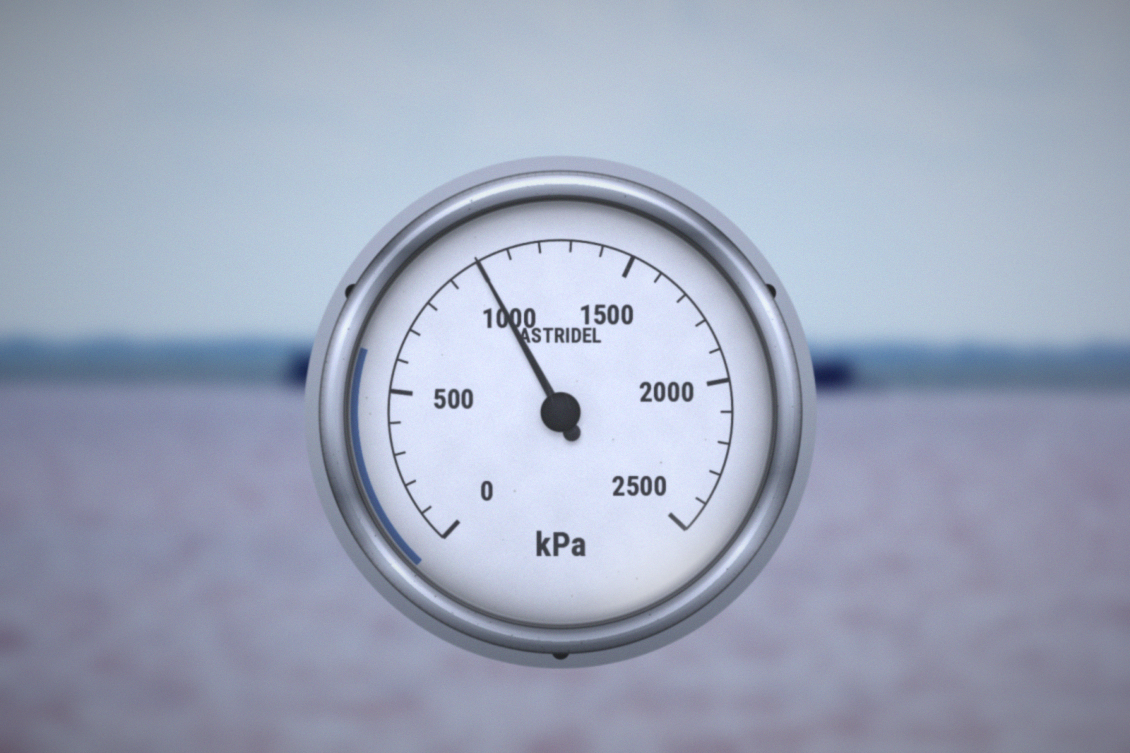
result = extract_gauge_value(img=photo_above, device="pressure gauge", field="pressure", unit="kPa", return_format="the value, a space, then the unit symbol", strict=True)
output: 1000 kPa
